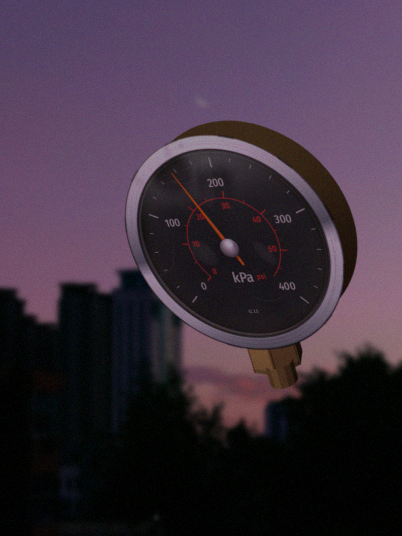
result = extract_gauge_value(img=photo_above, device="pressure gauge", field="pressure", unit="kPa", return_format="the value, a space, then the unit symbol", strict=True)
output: 160 kPa
